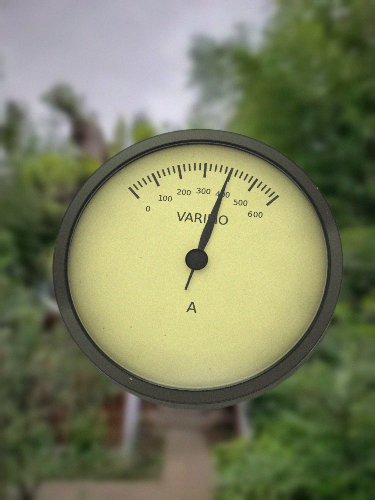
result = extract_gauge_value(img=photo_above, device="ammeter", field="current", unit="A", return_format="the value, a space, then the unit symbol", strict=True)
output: 400 A
